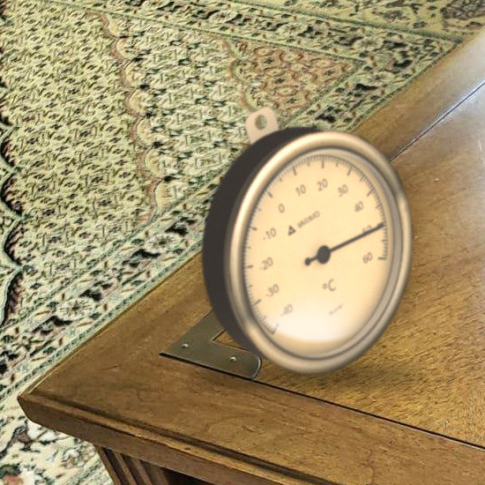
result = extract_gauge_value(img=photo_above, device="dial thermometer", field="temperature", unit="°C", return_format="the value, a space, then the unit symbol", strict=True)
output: 50 °C
